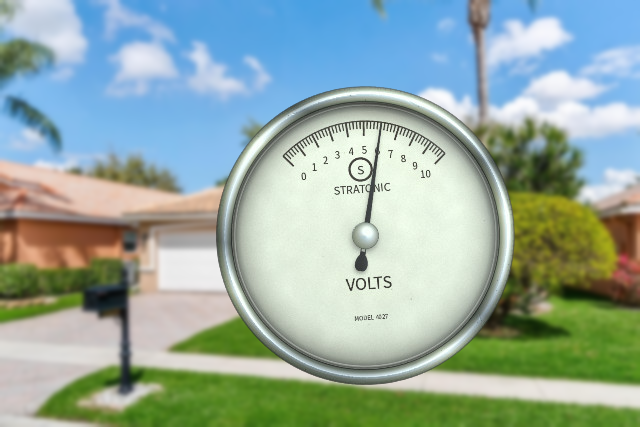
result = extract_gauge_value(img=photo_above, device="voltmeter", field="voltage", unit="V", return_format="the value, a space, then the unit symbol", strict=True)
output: 6 V
